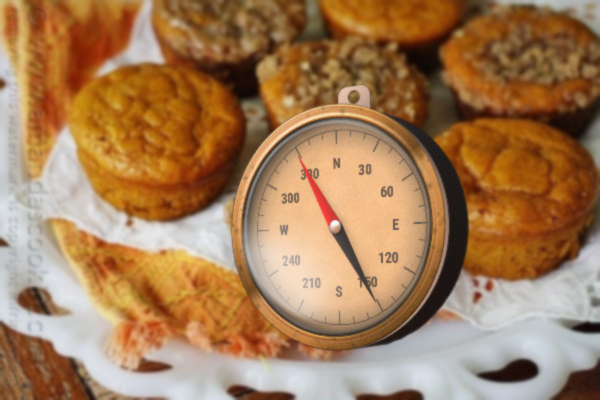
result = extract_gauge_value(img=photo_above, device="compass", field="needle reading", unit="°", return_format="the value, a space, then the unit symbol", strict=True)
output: 330 °
